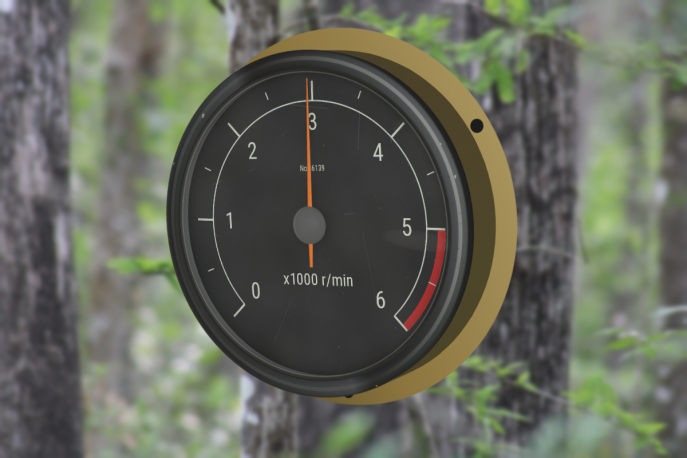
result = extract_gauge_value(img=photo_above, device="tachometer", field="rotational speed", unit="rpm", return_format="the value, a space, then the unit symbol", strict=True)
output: 3000 rpm
